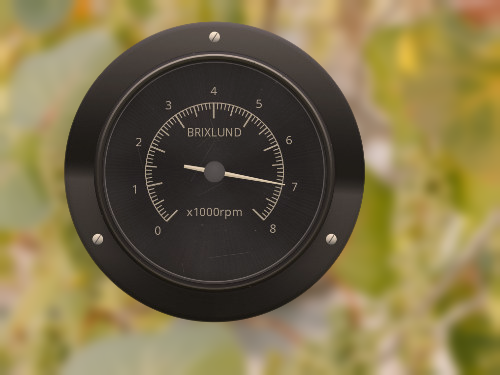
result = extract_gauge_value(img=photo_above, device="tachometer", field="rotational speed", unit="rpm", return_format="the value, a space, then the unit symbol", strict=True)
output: 7000 rpm
